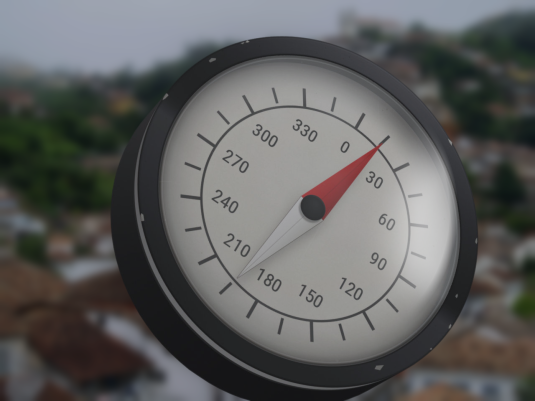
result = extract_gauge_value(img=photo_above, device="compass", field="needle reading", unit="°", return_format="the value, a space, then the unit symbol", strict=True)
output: 15 °
